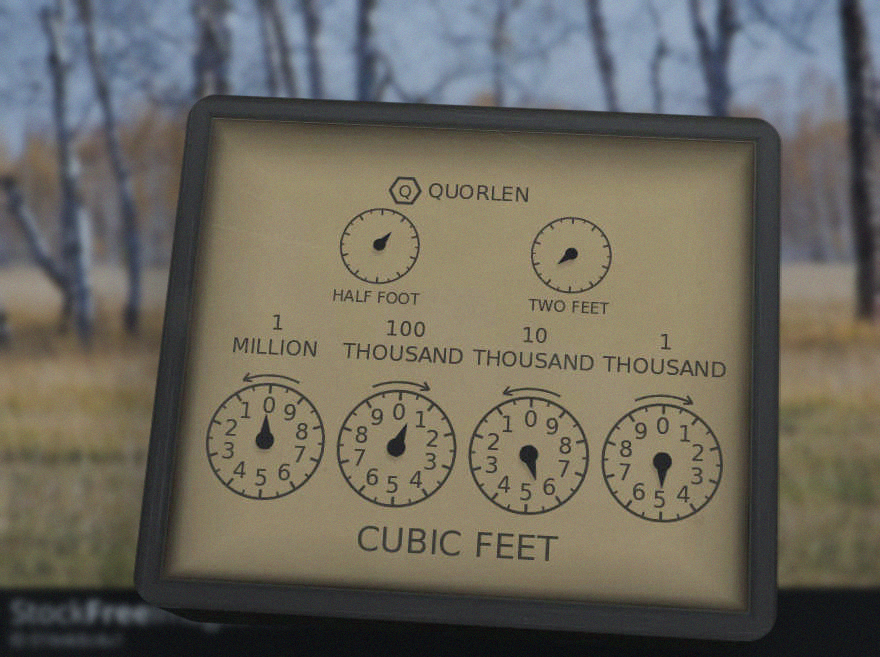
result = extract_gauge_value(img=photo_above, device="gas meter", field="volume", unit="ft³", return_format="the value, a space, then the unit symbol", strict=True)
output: 5500 ft³
